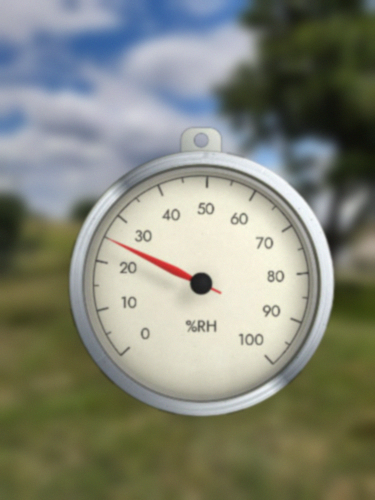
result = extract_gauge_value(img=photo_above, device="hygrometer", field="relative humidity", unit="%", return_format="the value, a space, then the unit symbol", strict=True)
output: 25 %
